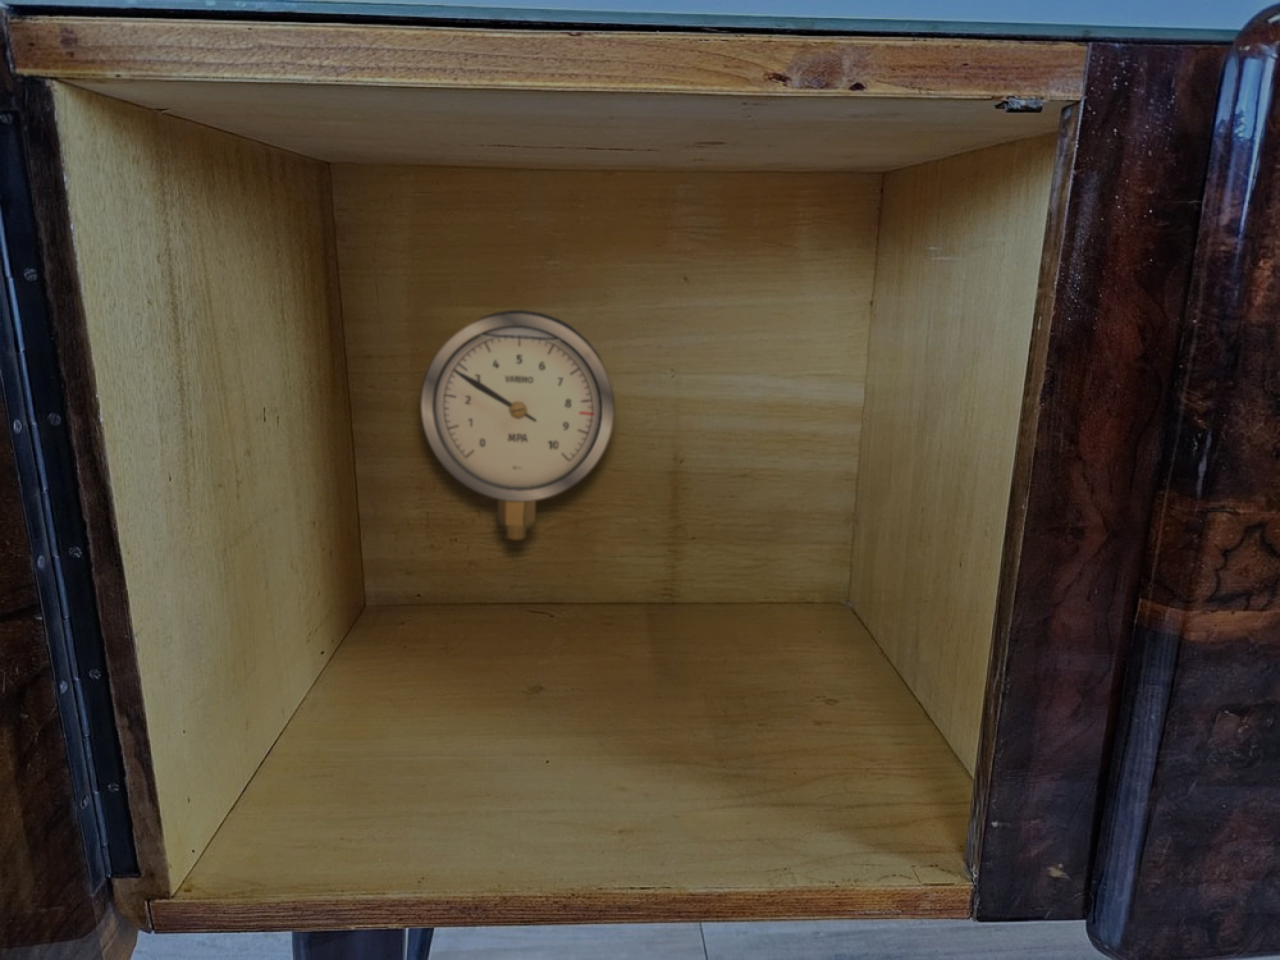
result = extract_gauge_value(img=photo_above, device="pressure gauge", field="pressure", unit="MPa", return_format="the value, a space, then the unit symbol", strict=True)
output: 2.8 MPa
